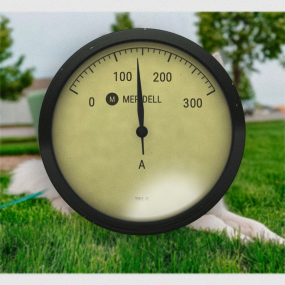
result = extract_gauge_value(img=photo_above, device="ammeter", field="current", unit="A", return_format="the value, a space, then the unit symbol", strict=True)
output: 140 A
